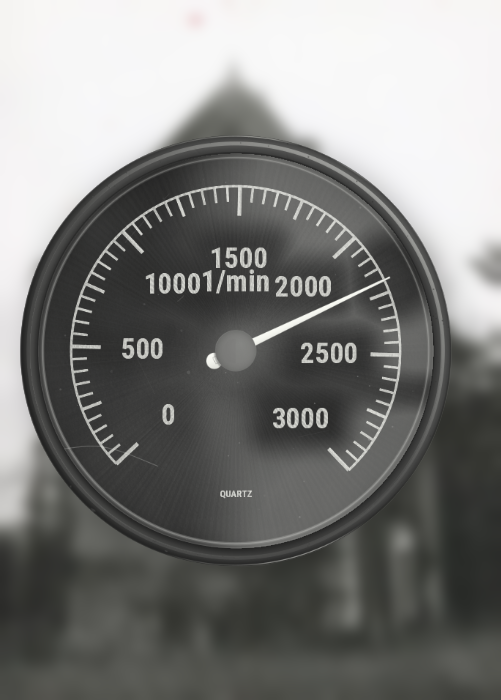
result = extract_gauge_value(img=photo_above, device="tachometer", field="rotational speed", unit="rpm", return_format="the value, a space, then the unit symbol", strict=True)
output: 2200 rpm
